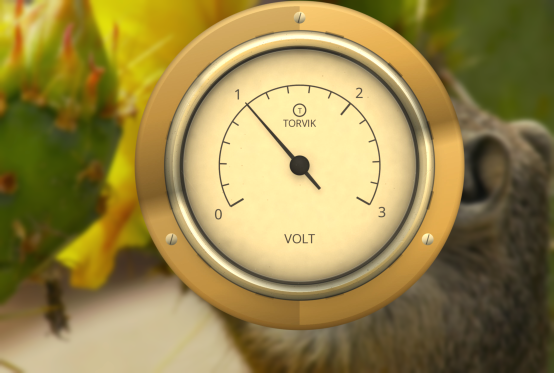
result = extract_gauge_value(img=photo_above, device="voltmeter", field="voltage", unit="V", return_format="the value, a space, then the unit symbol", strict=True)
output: 1 V
